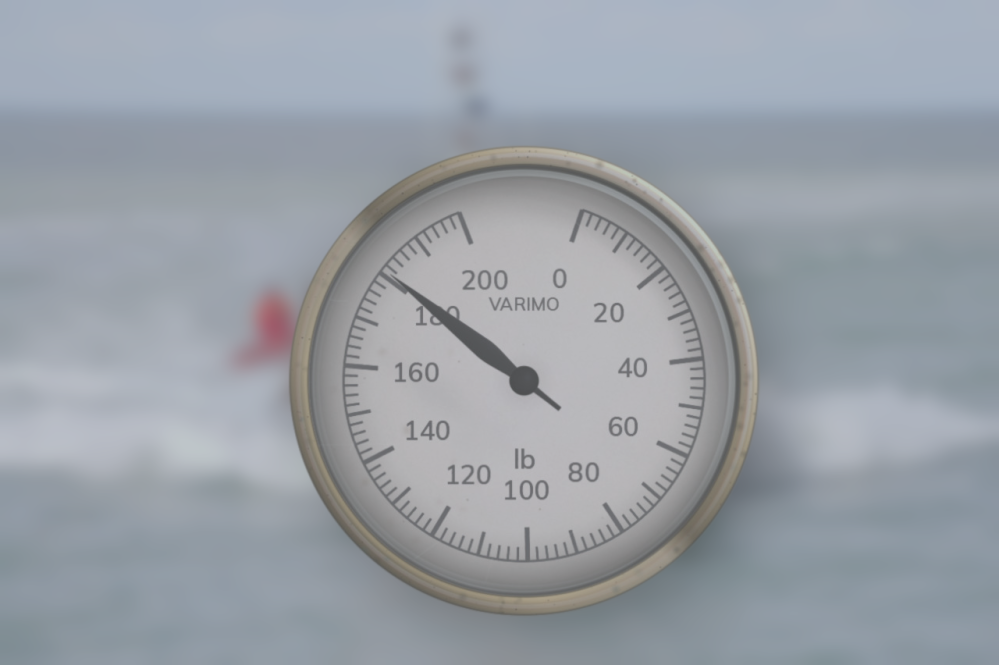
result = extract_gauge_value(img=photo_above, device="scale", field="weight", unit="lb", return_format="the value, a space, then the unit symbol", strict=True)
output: 181 lb
